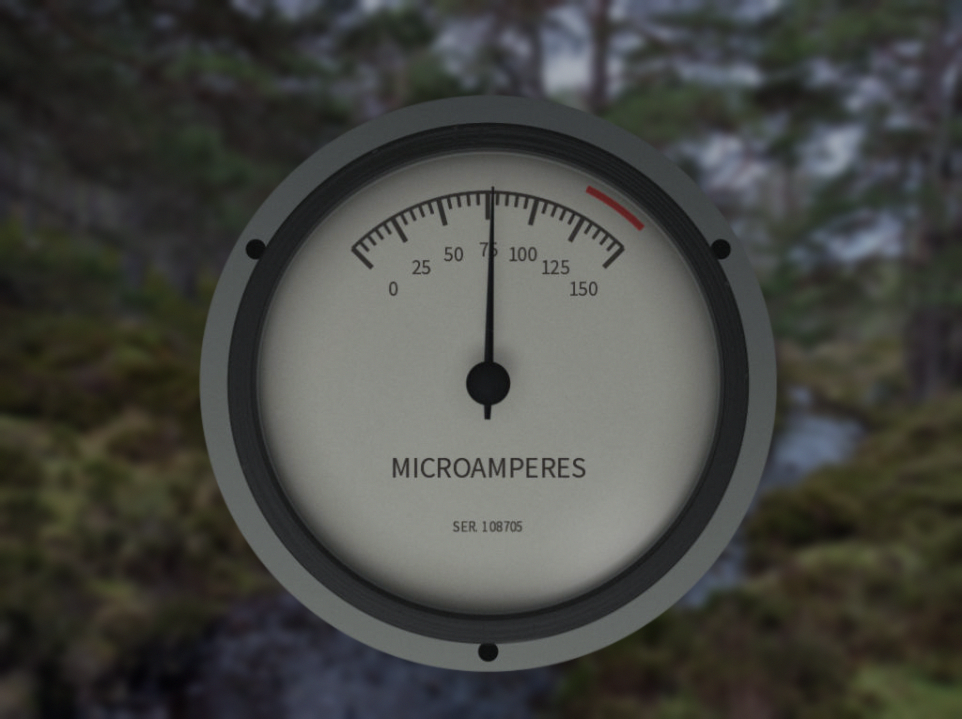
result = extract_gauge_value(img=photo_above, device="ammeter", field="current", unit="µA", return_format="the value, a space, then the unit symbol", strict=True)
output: 77.5 µA
